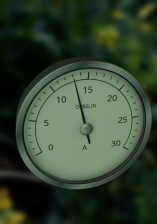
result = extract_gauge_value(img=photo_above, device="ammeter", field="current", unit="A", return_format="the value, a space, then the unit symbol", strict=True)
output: 13 A
